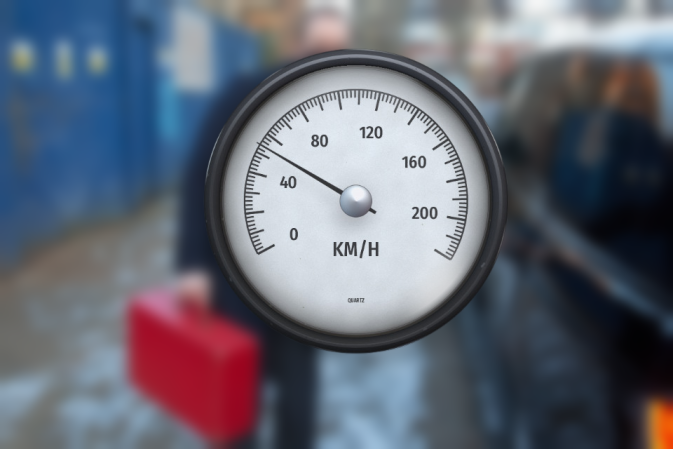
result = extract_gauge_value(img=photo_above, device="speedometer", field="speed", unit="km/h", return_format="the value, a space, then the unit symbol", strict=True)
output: 54 km/h
